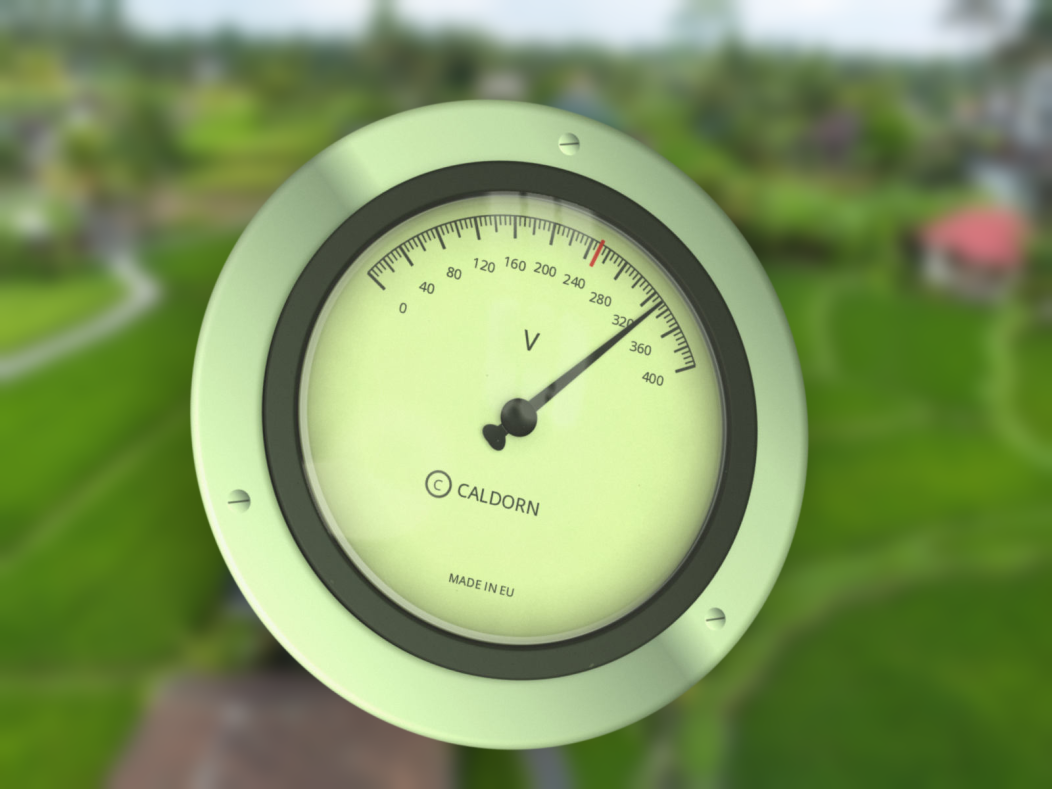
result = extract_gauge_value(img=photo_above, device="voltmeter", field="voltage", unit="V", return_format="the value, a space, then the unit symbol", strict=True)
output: 330 V
